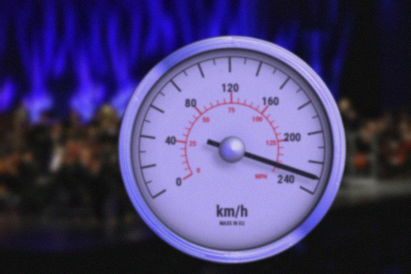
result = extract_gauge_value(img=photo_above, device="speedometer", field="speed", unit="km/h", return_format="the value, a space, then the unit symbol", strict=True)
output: 230 km/h
